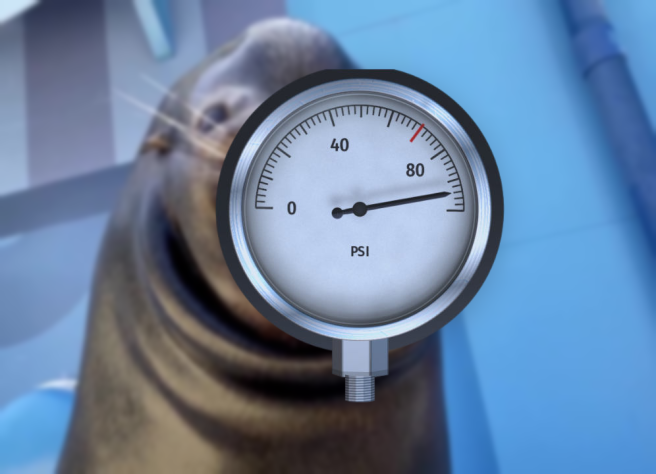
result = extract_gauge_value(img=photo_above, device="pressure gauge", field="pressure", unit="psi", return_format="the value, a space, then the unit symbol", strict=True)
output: 94 psi
